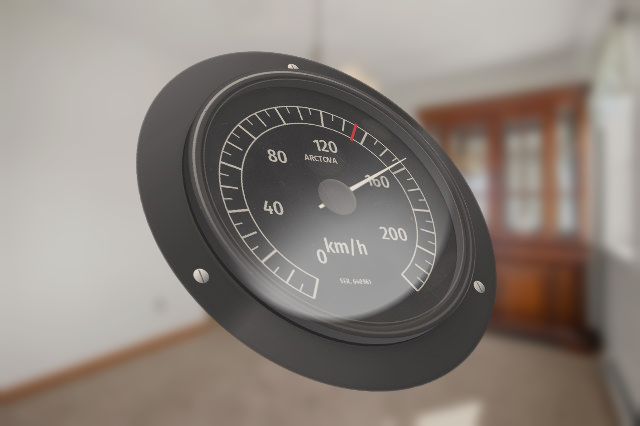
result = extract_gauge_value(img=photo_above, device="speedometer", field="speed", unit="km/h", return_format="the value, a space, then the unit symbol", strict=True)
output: 157.5 km/h
